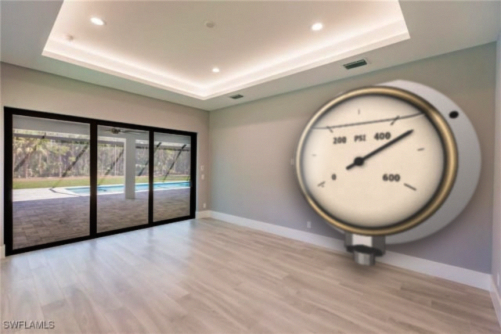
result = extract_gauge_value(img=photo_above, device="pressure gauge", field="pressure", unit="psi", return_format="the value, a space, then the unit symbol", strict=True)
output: 450 psi
